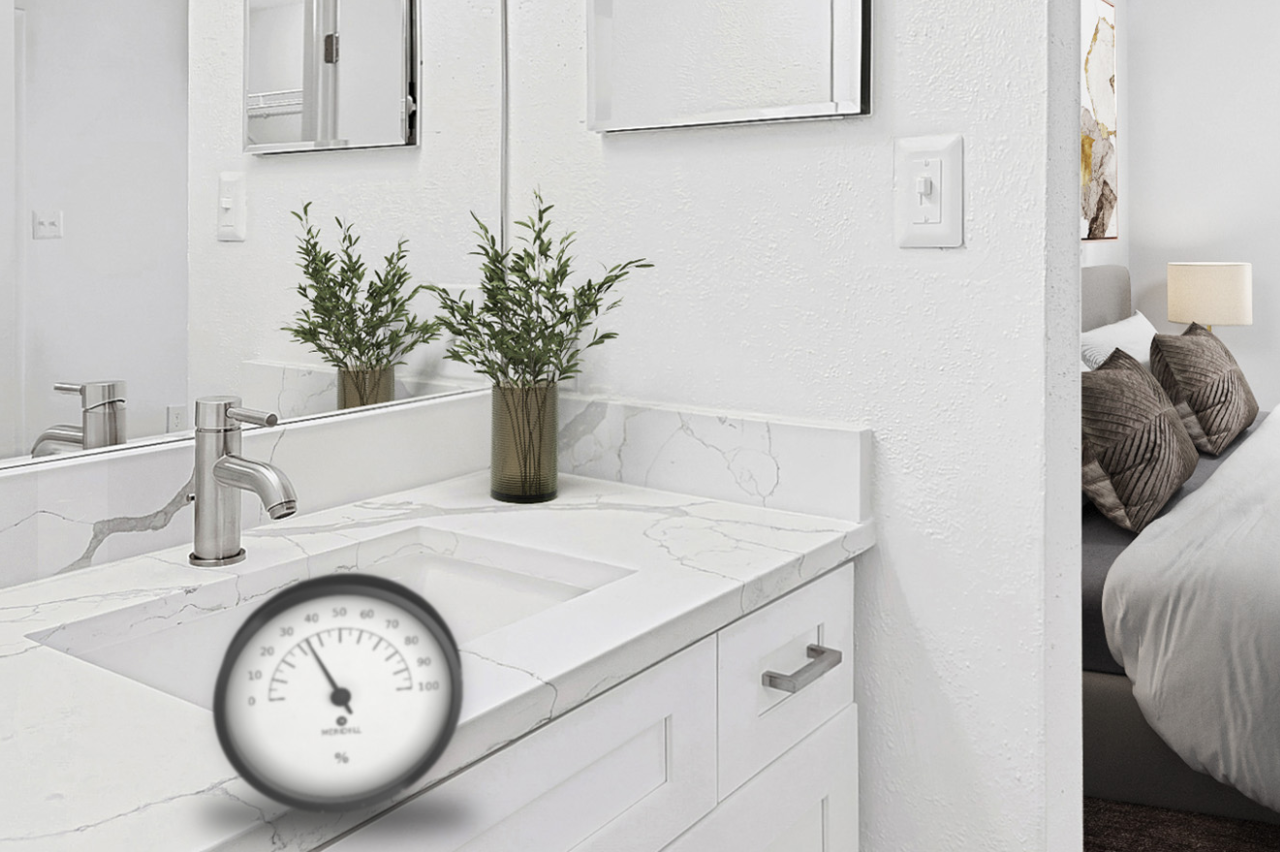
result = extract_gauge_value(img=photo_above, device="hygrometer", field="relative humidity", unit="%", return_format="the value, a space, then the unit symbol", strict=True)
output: 35 %
